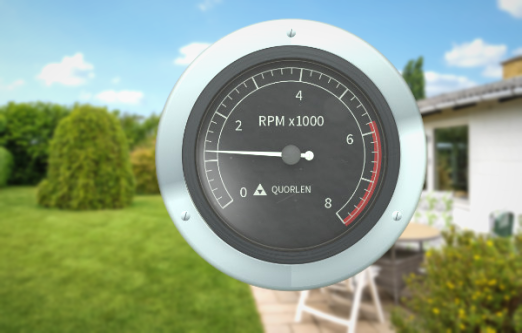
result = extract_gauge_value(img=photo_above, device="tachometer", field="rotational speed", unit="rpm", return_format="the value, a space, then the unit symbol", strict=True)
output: 1200 rpm
